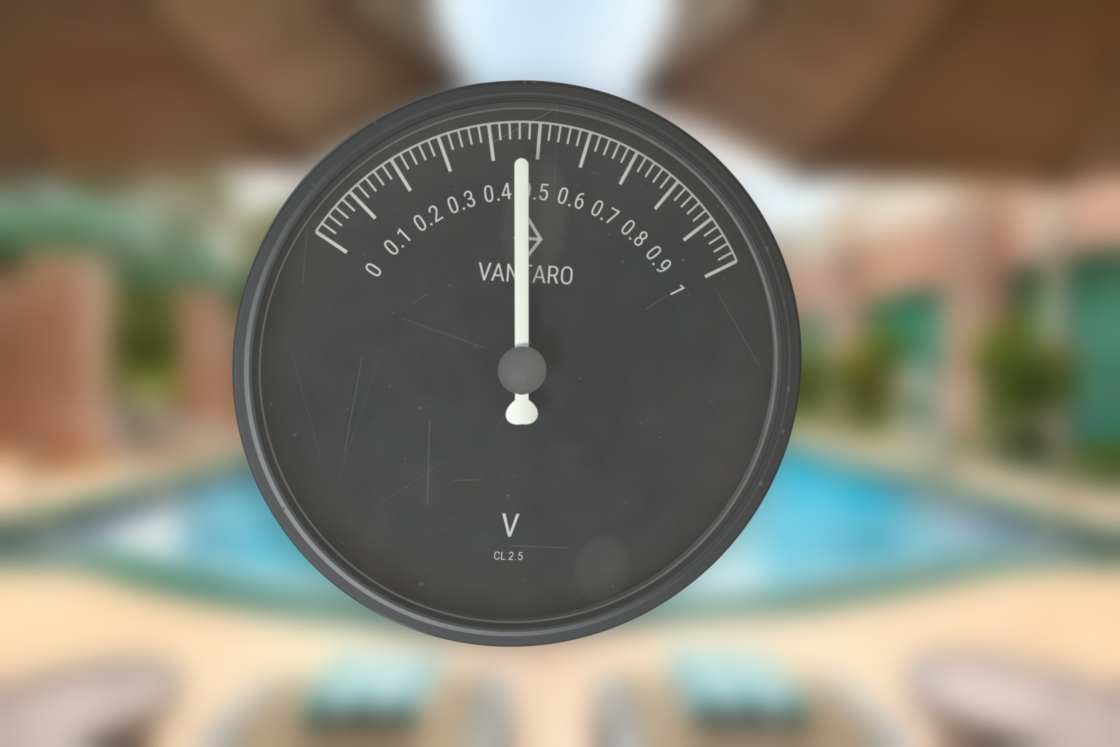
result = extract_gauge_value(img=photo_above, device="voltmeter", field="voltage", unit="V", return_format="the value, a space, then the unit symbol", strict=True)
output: 0.46 V
